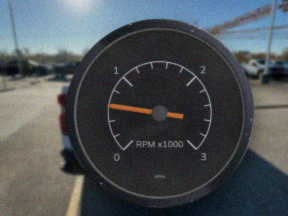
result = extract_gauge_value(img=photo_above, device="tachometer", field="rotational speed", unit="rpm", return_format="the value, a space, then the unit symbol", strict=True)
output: 600 rpm
